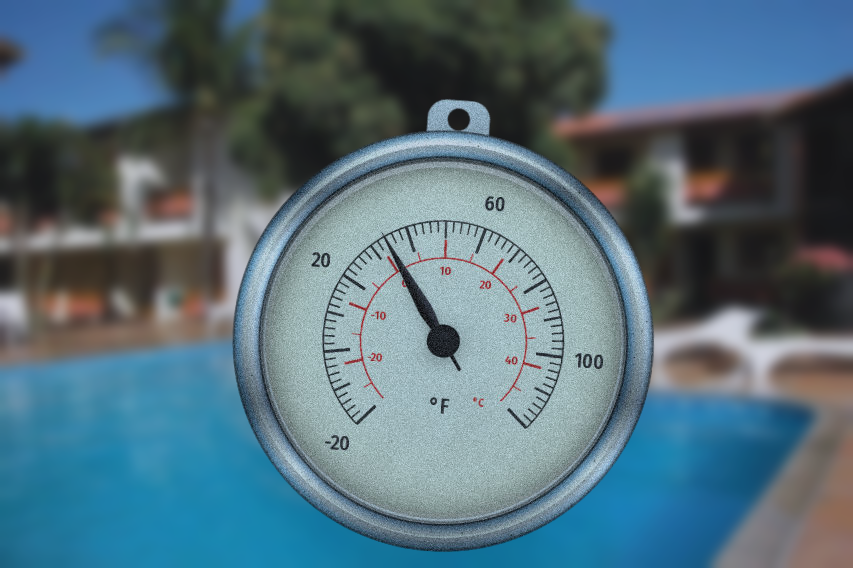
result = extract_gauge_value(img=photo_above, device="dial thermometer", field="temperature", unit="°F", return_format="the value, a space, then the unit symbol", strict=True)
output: 34 °F
